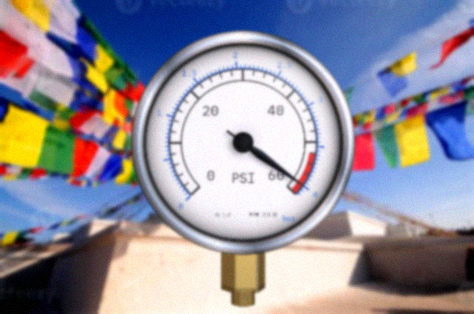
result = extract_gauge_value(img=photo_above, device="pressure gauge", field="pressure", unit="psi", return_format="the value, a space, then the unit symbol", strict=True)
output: 58 psi
